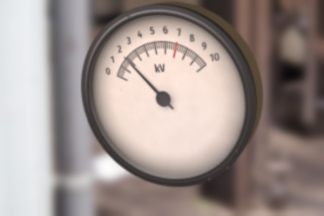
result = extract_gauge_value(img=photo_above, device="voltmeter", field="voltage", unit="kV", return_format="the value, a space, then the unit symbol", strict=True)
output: 2 kV
